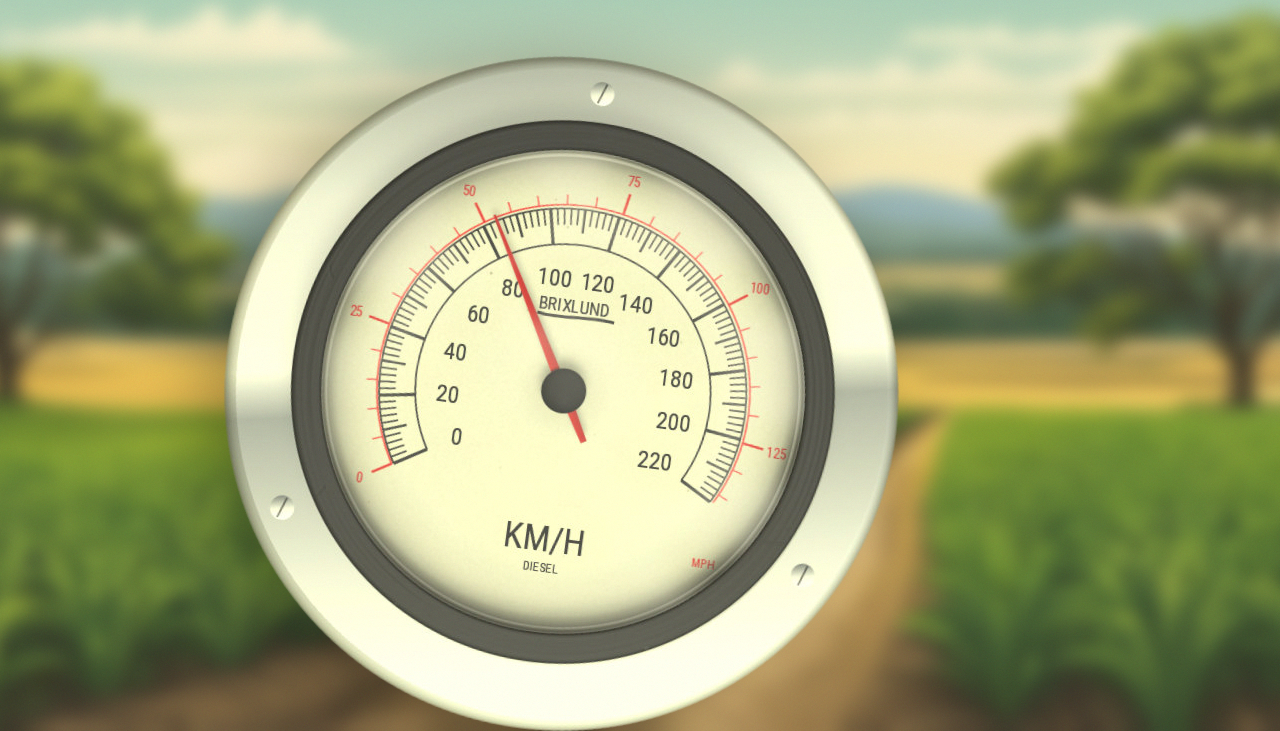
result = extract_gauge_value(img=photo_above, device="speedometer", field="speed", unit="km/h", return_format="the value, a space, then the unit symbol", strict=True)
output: 84 km/h
